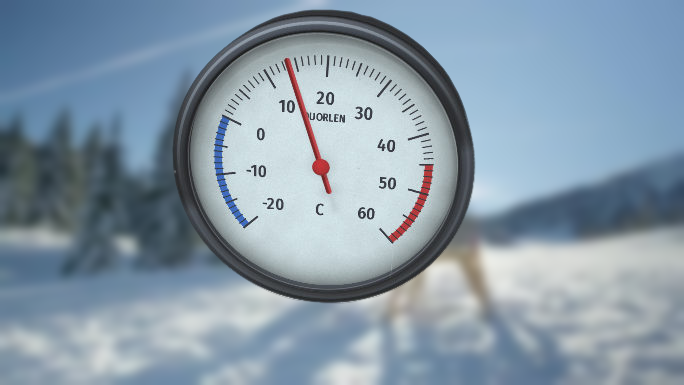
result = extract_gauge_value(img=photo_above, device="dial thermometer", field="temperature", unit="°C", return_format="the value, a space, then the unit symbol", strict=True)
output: 14 °C
